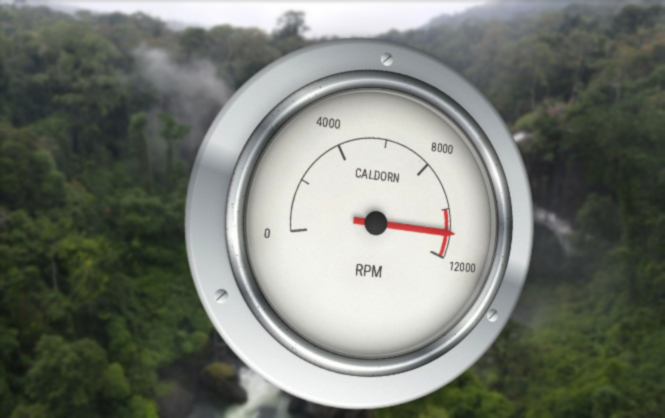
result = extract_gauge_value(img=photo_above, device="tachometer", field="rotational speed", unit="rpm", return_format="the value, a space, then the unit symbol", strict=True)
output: 11000 rpm
